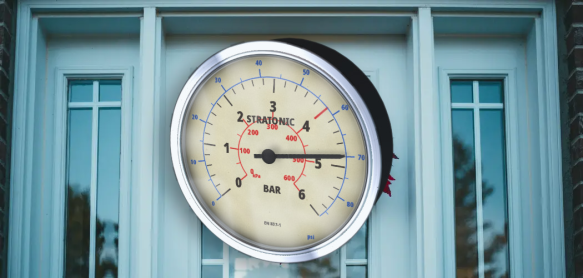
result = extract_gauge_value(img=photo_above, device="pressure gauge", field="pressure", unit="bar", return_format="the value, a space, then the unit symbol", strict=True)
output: 4.8 bar
